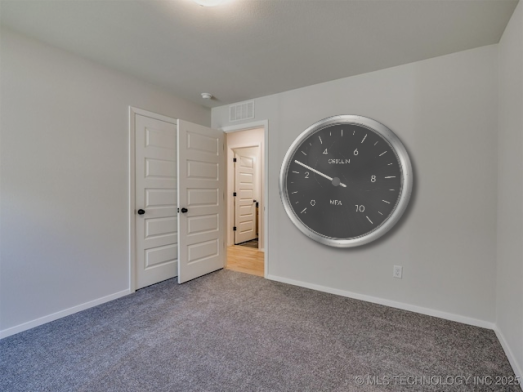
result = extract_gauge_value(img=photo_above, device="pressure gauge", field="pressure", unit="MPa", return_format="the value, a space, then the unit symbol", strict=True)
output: 2.5 MPa
